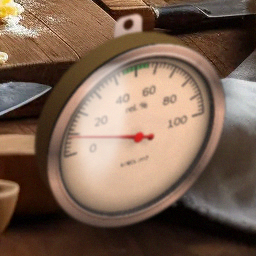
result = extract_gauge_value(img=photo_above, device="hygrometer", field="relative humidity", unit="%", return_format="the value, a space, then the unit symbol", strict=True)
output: 10 %
